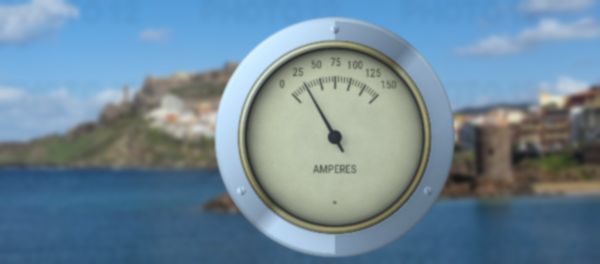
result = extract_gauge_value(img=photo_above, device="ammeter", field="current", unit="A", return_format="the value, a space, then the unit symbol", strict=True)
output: 25 A
